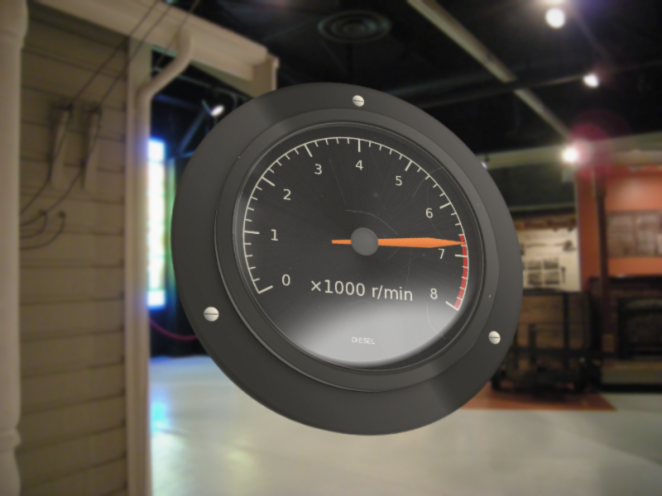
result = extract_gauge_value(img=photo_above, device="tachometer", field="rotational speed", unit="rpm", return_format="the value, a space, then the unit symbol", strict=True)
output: 6800 rpm
